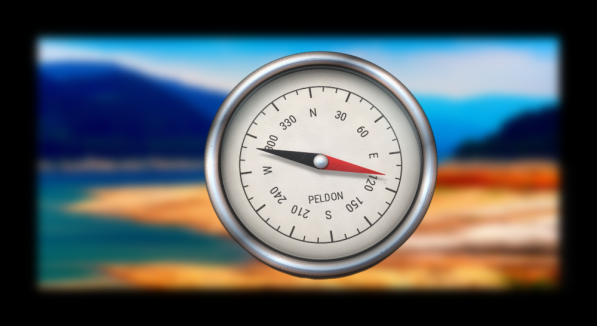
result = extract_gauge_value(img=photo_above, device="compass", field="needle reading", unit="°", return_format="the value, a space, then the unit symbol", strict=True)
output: 110 °
